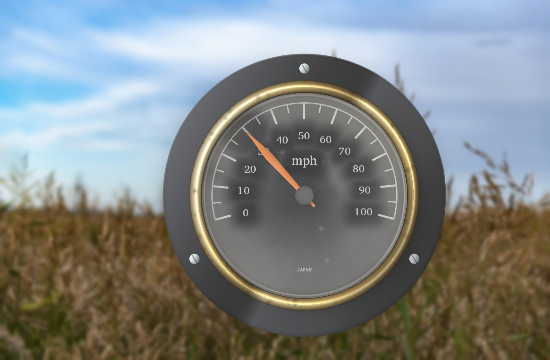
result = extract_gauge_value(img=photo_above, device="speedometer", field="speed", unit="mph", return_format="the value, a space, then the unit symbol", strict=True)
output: 30 mph
